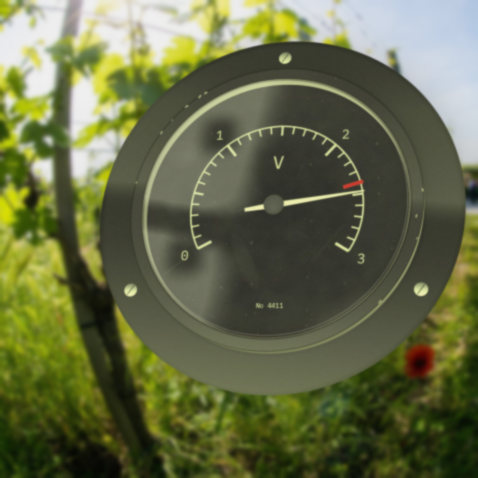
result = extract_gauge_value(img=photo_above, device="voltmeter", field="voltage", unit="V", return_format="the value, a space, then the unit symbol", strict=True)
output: 2.5 V
